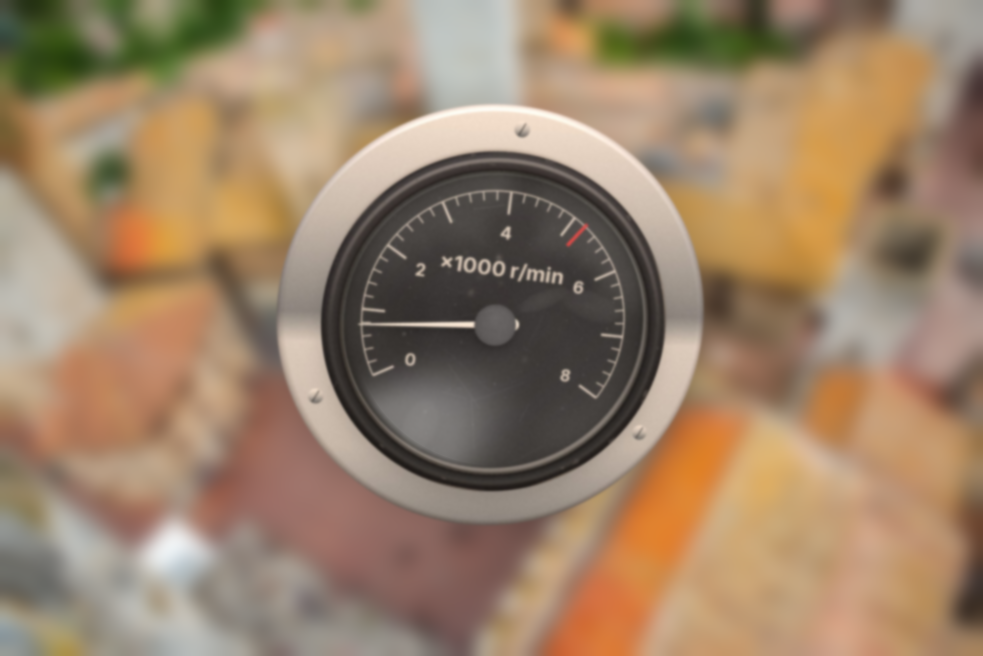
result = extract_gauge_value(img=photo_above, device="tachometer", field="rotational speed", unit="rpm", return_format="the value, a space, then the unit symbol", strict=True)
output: 800 rpm
